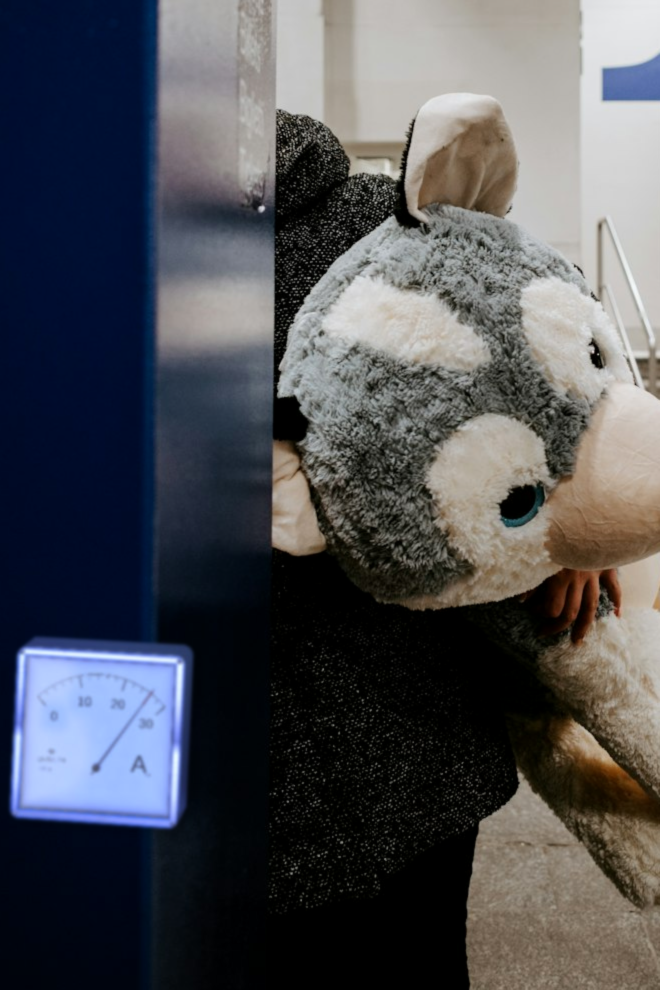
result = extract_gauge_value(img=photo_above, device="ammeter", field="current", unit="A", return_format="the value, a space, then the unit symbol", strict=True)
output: 26 A
